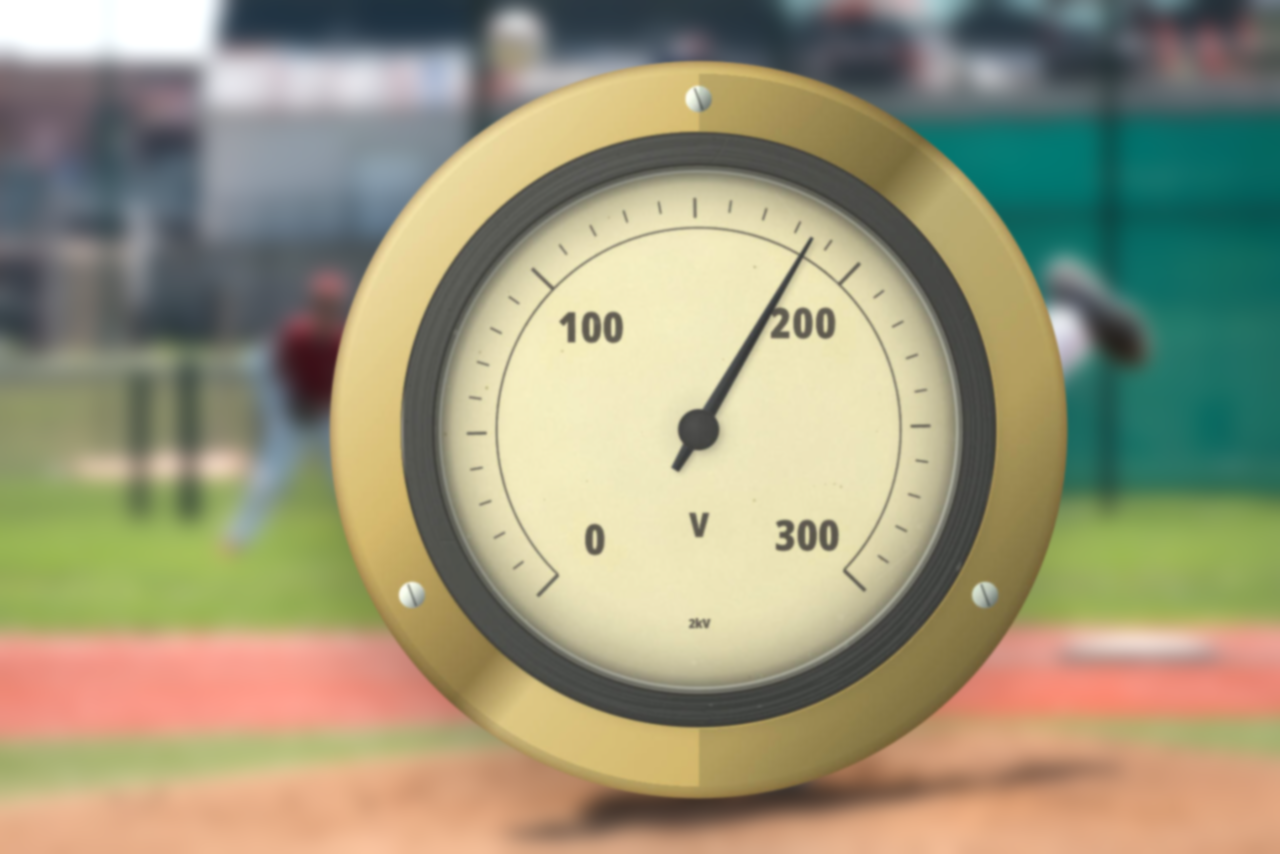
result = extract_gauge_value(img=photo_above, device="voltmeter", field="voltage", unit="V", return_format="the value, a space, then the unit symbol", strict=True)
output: 185 V
